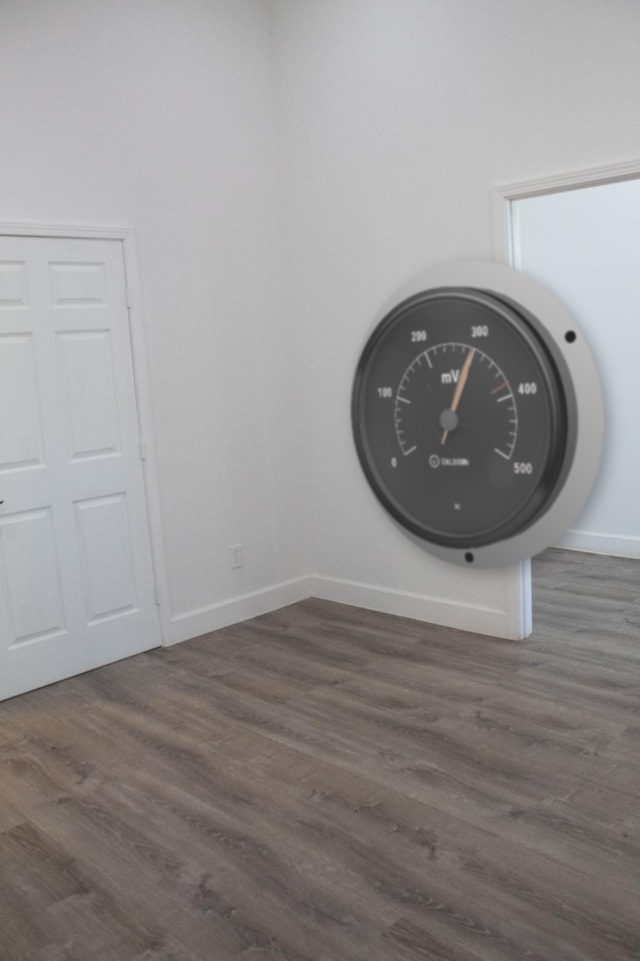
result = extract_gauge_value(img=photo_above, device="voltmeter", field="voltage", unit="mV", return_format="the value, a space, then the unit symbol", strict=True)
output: 300 mV
